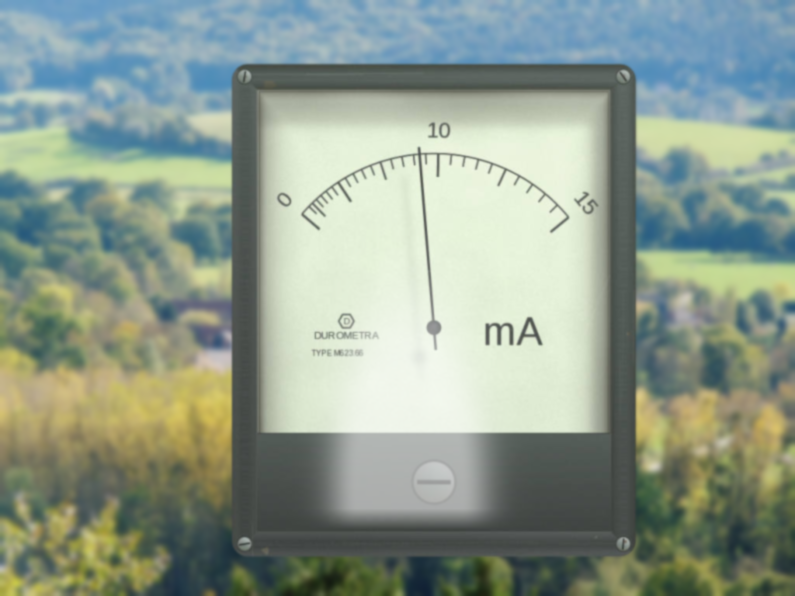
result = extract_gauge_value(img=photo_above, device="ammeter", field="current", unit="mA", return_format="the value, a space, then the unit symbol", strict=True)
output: 9.25 mA
